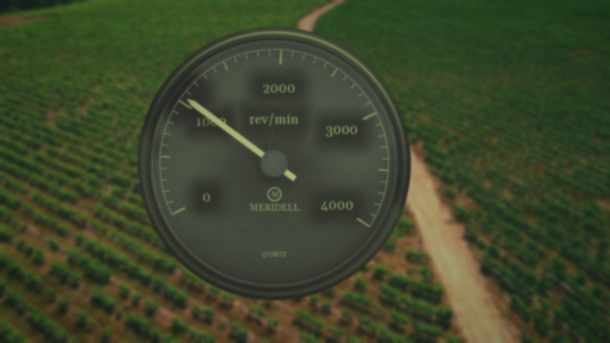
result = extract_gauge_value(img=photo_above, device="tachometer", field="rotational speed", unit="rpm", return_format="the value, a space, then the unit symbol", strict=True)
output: 1050 rpm
